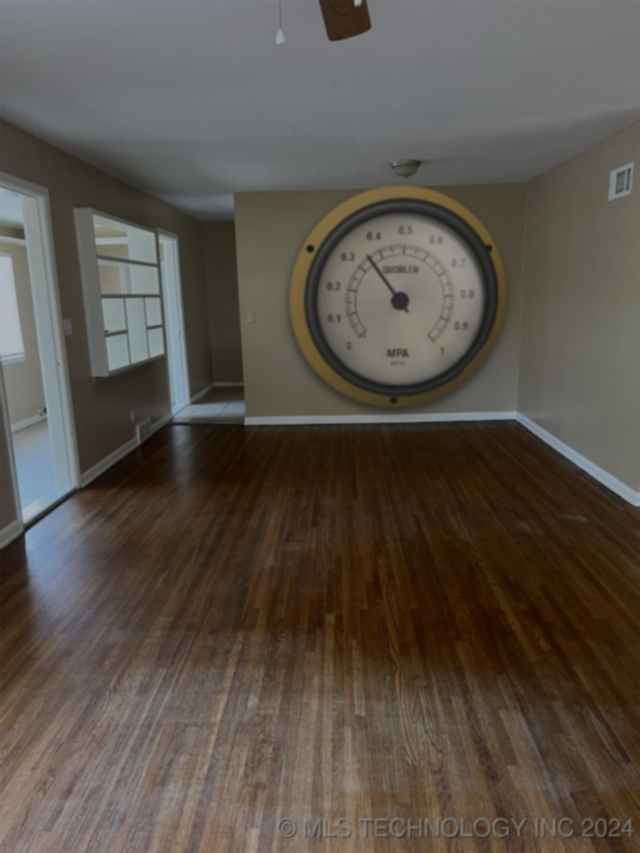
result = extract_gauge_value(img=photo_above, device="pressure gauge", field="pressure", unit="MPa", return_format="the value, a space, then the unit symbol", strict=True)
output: 0.35 MPa
